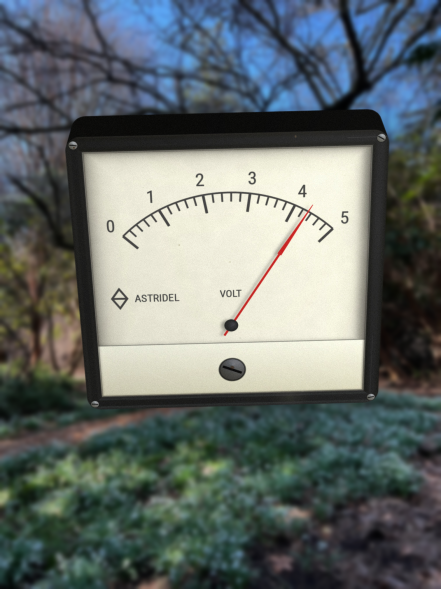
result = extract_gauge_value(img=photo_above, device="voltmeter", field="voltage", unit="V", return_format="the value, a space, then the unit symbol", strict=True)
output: 4.3 V
